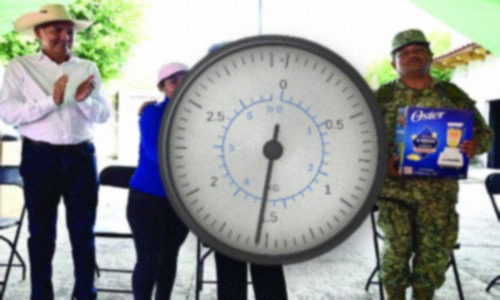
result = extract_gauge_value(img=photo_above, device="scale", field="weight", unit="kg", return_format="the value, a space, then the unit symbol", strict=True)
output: 1.55 kg
